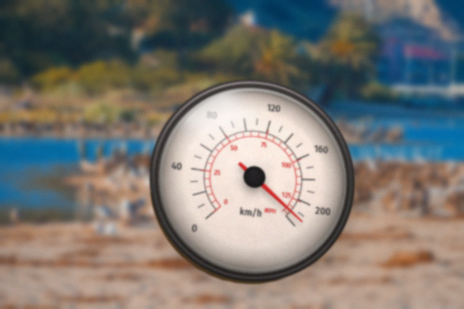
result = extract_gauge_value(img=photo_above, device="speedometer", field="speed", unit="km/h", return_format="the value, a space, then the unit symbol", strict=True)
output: 215 km/h
